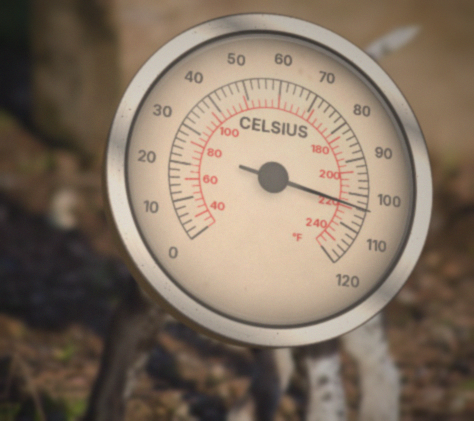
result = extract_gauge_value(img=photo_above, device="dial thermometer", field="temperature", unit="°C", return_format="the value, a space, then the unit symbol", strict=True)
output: 104 °C
